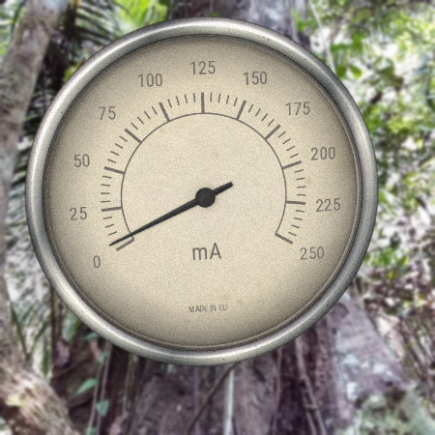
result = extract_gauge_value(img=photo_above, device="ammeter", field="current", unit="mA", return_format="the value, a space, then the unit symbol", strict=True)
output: 5 mA
